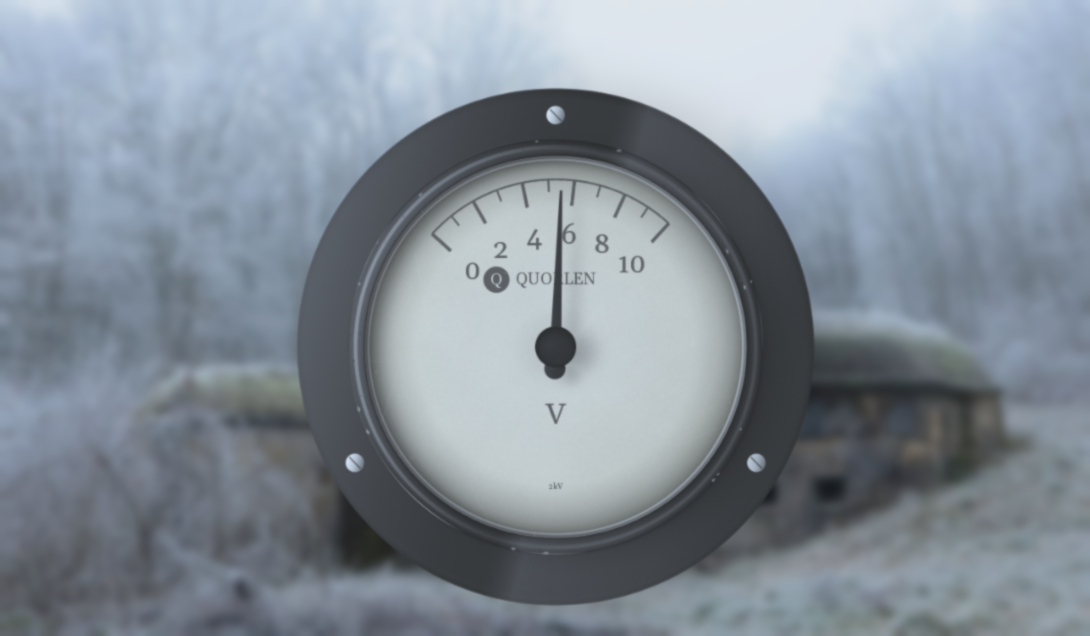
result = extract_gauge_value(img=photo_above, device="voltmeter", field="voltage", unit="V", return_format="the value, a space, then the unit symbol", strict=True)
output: 5.5 V
